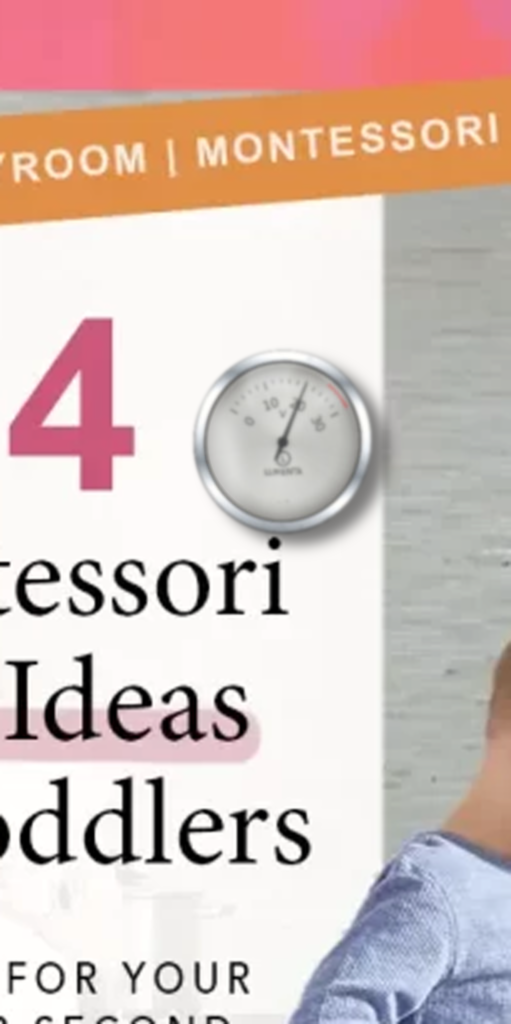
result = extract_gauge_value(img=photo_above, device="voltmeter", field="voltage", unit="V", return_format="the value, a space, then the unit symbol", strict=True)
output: 20 V
